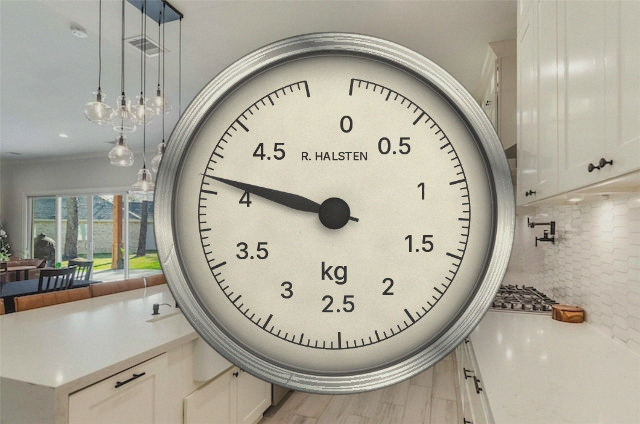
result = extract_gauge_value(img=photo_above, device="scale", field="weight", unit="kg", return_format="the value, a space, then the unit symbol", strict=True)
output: 4.1 kg
